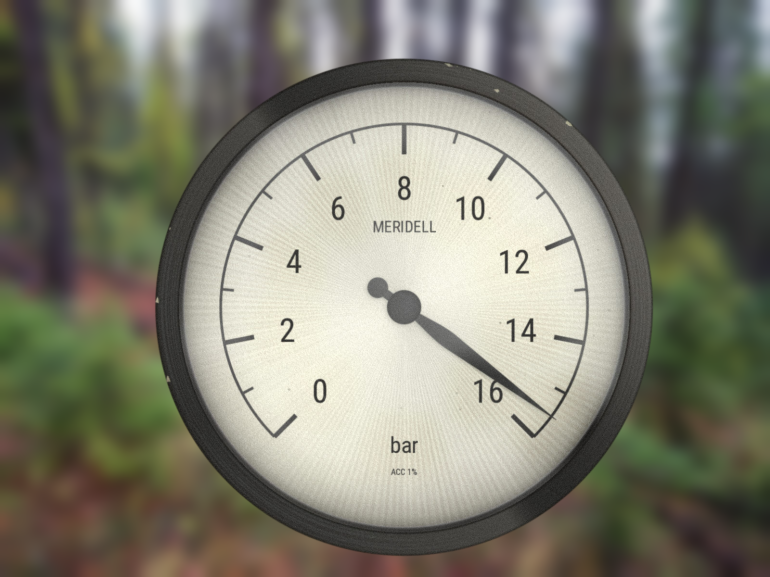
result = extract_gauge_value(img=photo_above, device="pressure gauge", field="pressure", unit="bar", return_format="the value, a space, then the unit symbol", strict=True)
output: 15.5 bar
